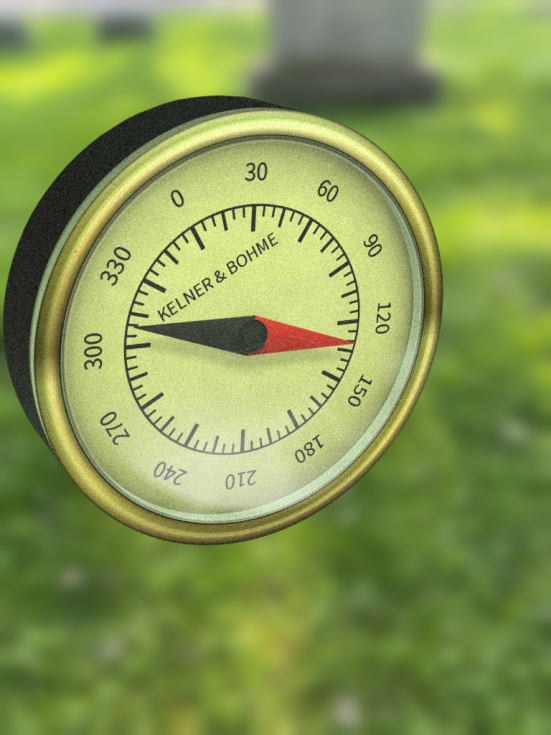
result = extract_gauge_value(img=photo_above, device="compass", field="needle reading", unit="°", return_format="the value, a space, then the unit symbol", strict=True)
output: 130 °
